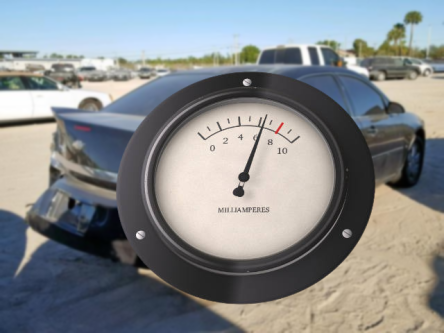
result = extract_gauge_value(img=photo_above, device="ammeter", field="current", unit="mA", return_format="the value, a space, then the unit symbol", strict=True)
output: 6.5 mA
